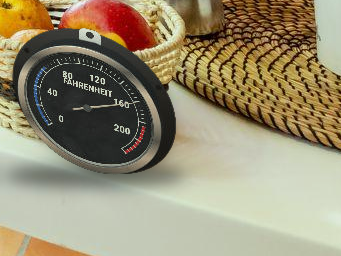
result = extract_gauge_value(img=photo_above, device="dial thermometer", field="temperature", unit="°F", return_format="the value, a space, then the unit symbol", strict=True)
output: 160 °F
